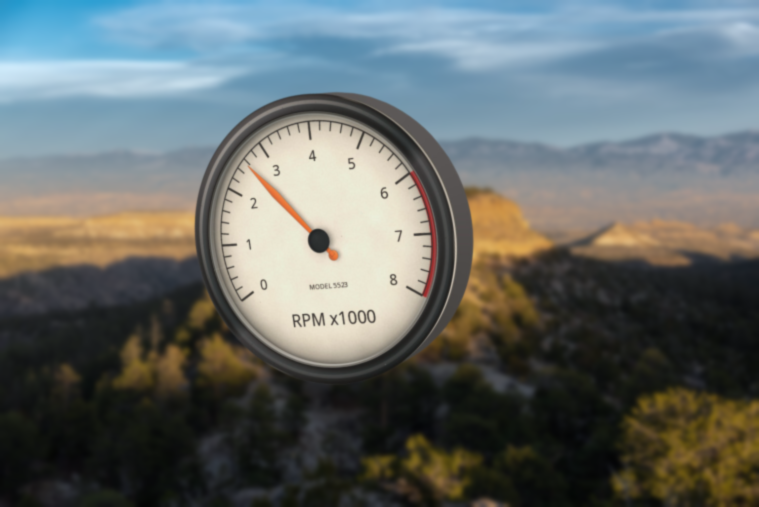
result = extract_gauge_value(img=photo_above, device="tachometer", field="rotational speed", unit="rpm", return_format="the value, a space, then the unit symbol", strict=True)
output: 2600 rpm
